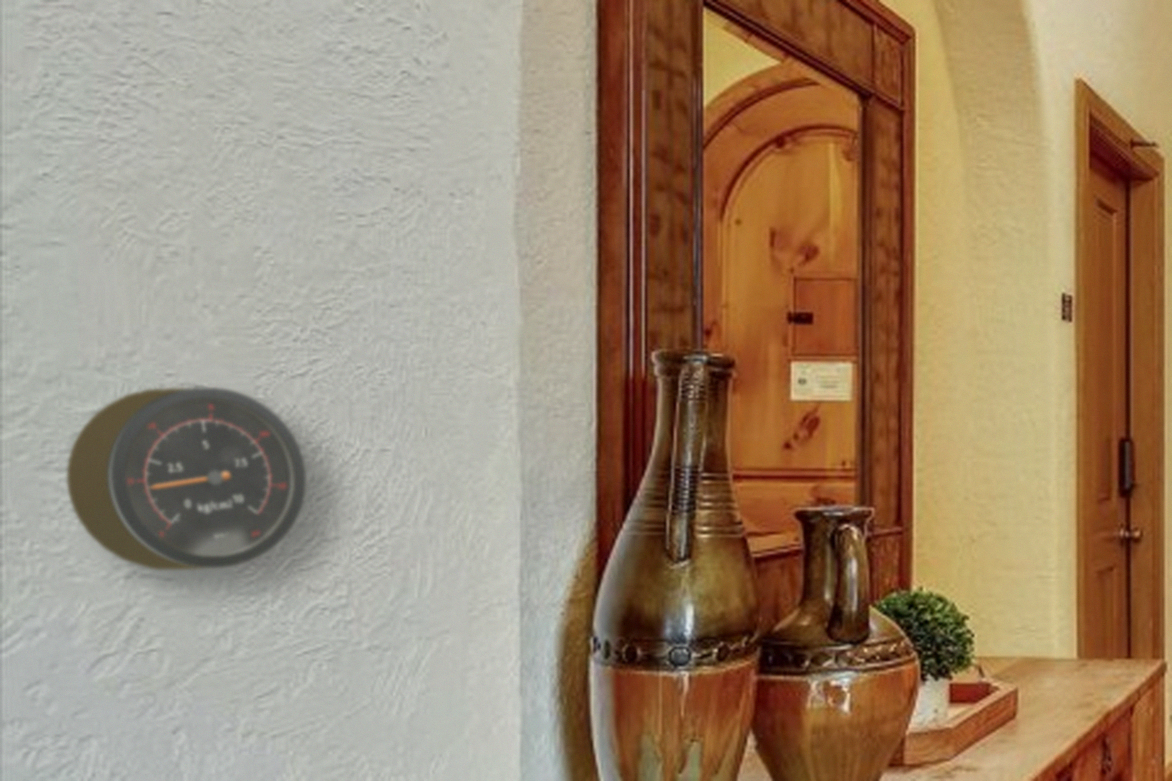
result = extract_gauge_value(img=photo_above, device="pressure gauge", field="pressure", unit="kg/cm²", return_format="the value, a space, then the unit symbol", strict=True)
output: 1.5 kg/cm²
